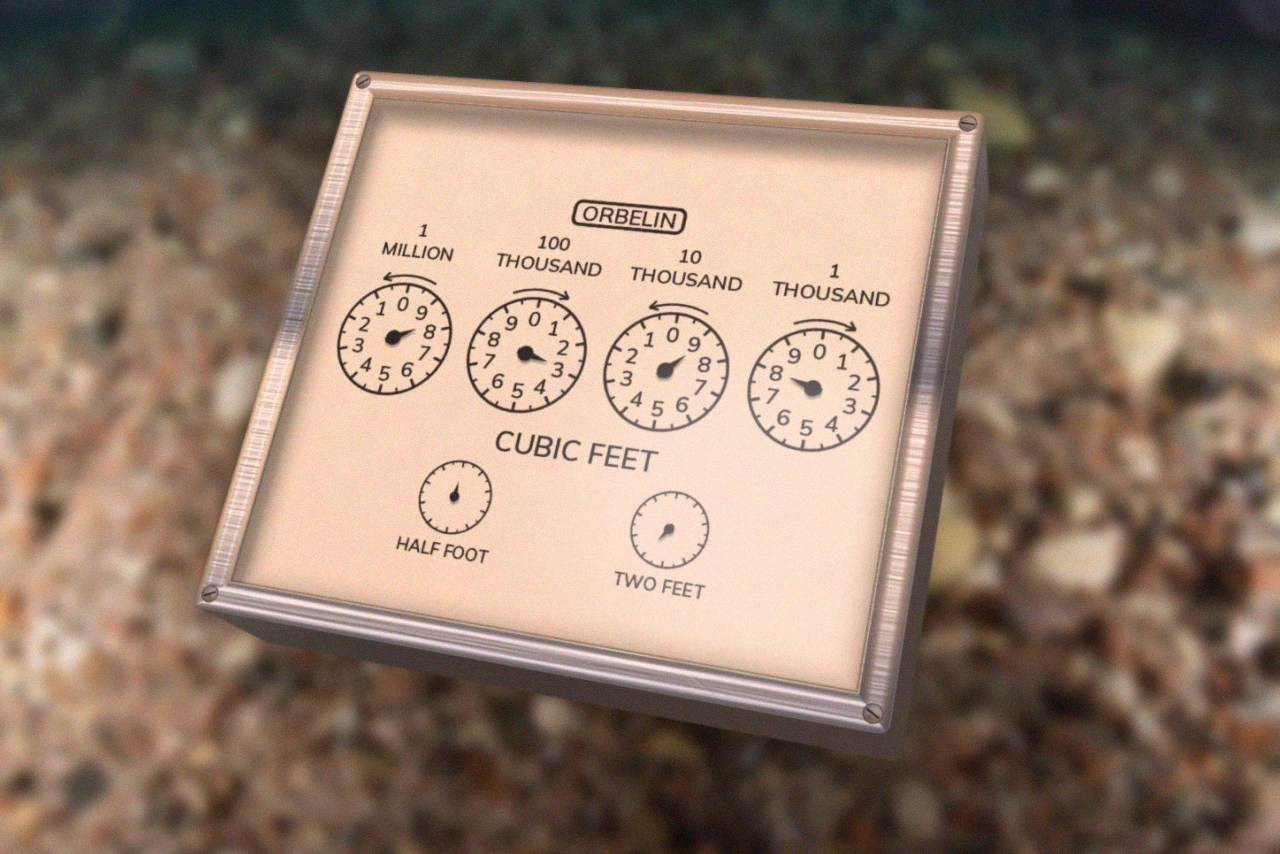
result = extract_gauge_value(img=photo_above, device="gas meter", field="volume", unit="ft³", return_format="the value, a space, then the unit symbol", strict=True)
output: 828800 ft³
